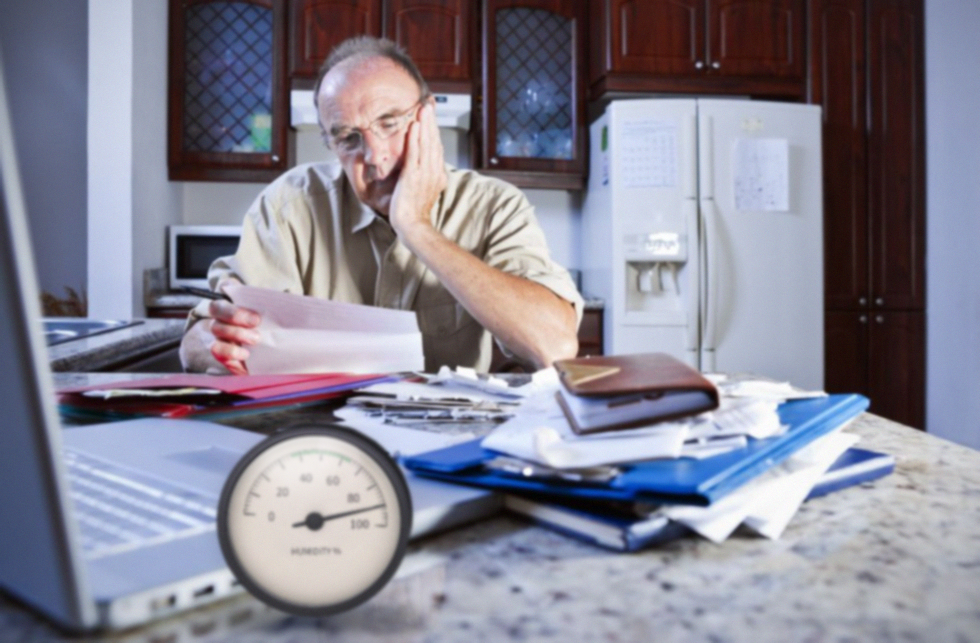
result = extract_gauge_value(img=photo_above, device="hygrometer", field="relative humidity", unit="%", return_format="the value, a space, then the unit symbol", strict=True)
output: 90 %
